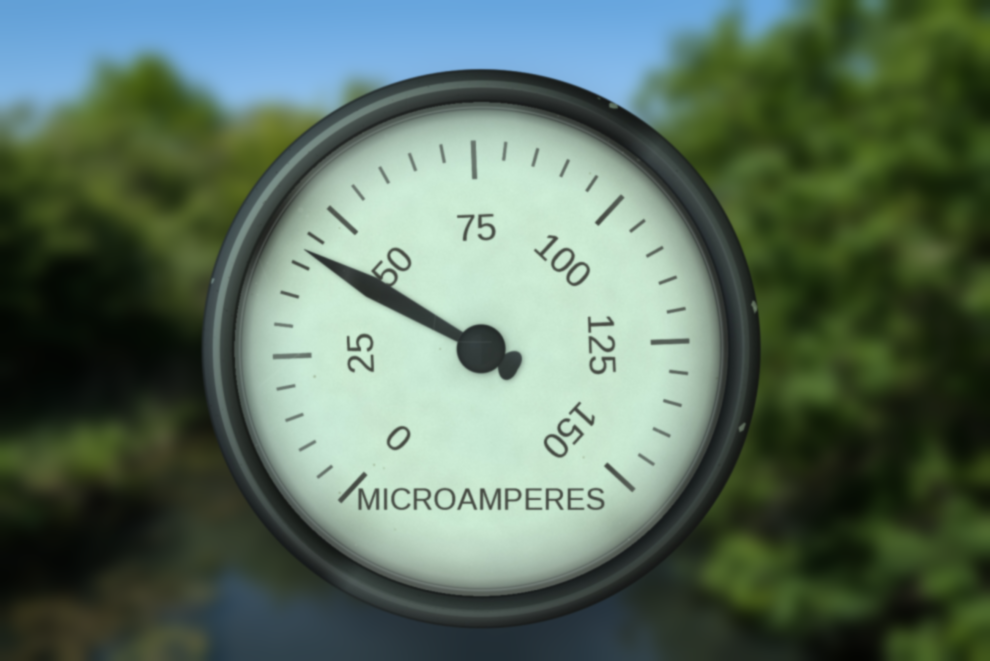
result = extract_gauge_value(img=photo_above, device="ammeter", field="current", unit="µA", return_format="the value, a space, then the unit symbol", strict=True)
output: 42.5 µA
